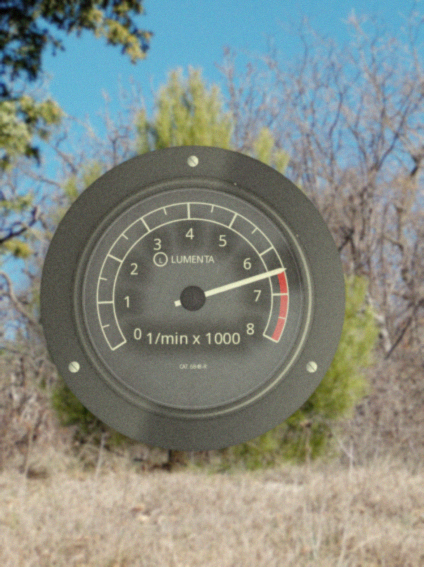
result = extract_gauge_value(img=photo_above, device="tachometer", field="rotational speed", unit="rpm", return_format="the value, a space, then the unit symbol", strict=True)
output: 6500 rpm
